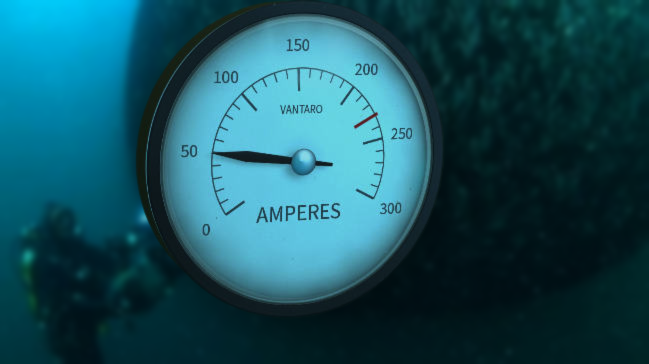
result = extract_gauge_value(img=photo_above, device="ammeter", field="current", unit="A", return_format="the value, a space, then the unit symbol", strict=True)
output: 50 A
